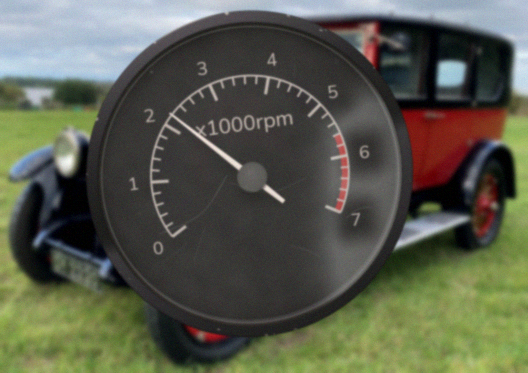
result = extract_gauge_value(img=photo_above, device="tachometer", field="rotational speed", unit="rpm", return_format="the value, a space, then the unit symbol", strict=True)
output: 2200 rpm
